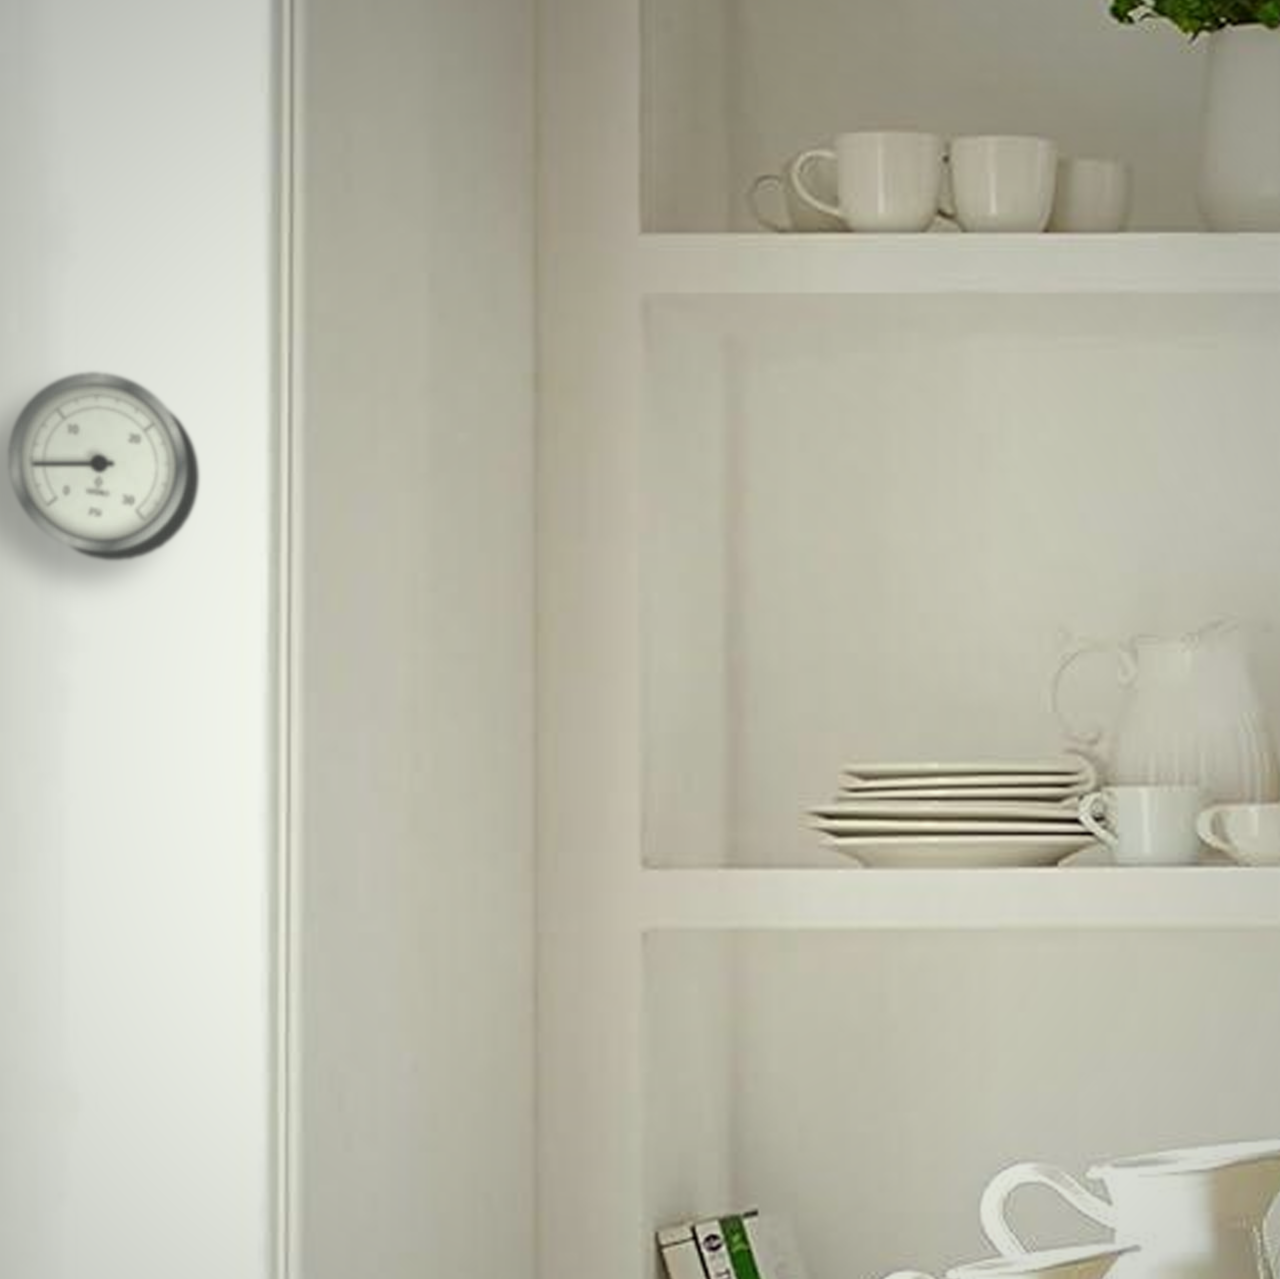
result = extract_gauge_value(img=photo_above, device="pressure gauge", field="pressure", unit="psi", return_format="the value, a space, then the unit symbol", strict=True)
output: 4 psi
